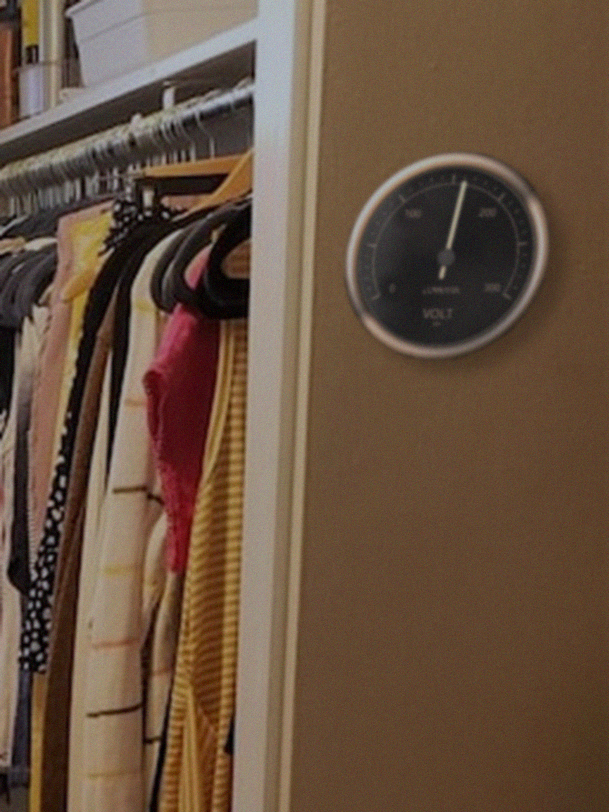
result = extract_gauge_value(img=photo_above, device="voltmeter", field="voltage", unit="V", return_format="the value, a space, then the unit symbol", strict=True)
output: 160 V
